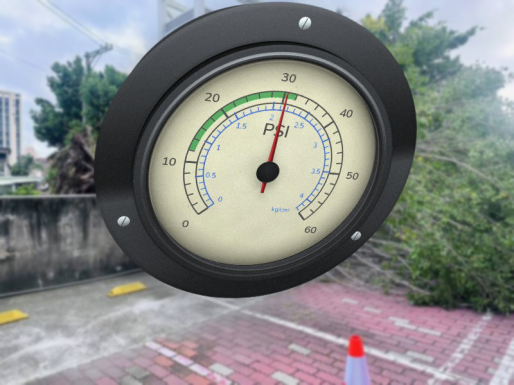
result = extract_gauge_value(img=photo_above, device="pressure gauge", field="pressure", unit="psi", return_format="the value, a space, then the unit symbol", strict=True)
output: 30 psi
